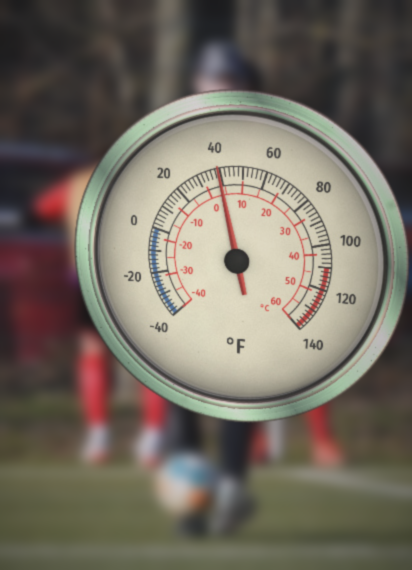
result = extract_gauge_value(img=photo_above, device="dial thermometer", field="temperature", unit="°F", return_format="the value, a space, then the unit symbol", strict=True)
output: 40 °F
